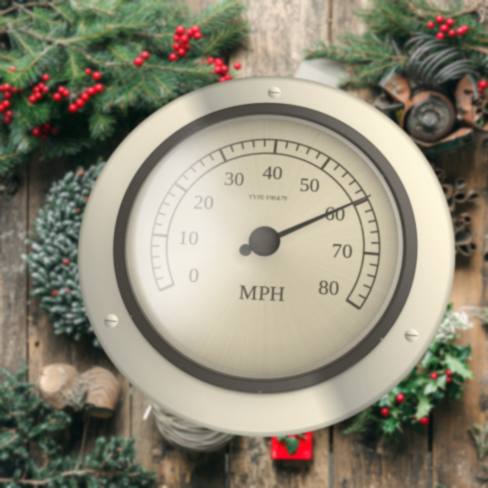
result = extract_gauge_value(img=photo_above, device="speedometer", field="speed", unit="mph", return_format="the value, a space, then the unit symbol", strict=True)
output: 60 mph
